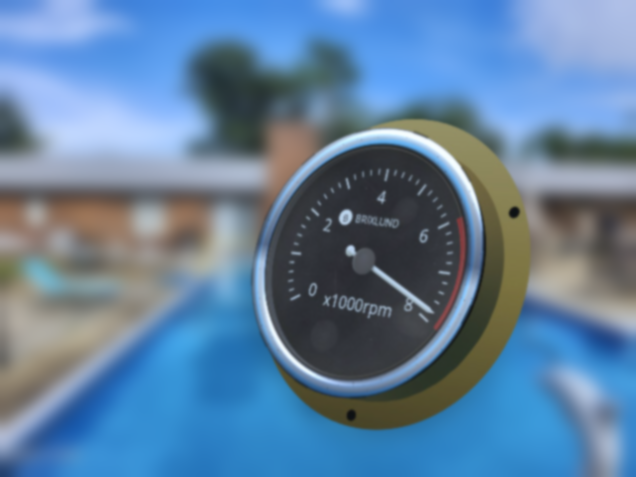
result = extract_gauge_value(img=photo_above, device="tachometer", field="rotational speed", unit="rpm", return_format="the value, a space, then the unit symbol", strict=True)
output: 7800 rpm
